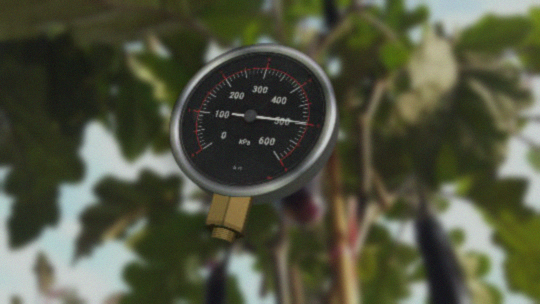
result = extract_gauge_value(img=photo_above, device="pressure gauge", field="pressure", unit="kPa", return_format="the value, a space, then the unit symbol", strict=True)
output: 500 kPa
